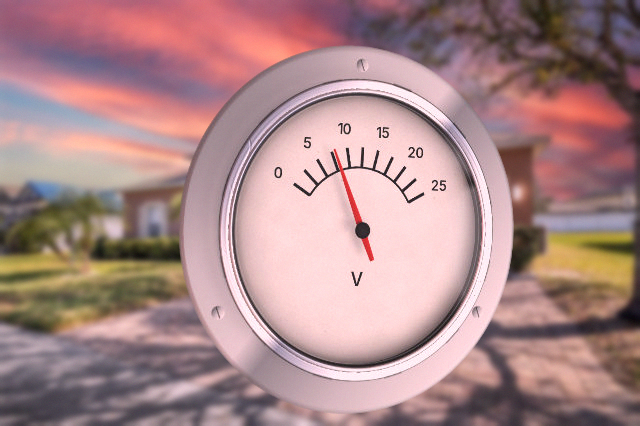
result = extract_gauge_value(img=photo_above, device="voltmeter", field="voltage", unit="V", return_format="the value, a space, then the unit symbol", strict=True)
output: 7.5 V
